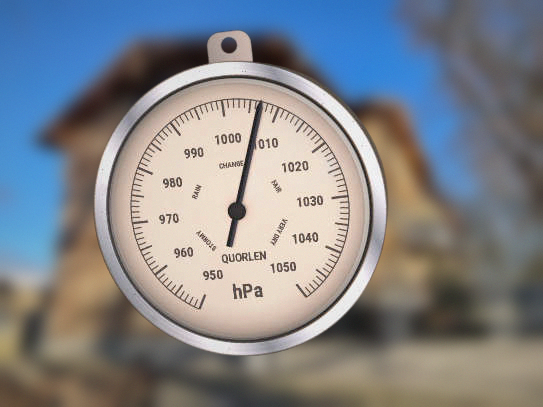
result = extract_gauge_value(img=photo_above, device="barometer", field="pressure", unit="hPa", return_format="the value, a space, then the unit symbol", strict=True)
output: 1007 hPa
